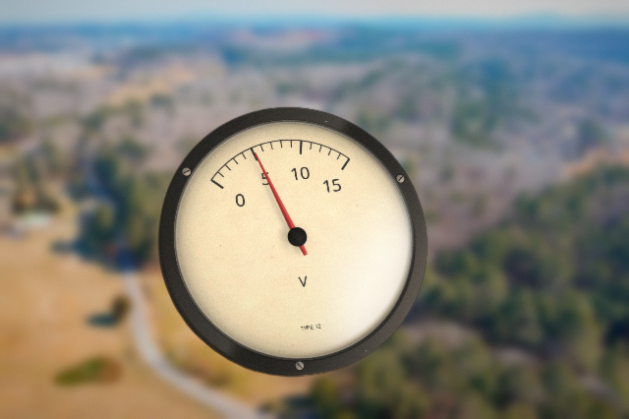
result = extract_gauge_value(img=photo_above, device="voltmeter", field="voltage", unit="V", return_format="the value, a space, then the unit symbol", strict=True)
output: 5 V
